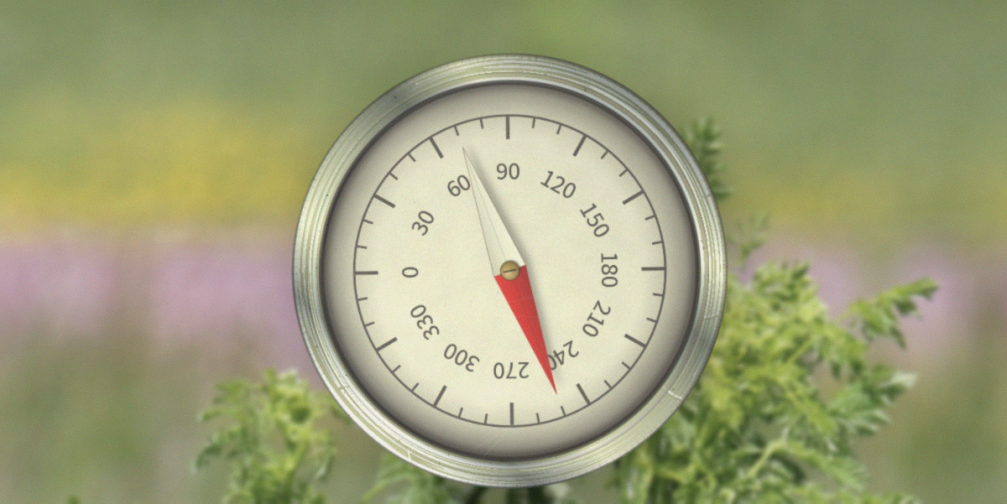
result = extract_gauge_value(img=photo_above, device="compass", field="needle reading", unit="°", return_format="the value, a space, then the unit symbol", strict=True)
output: 250 °
